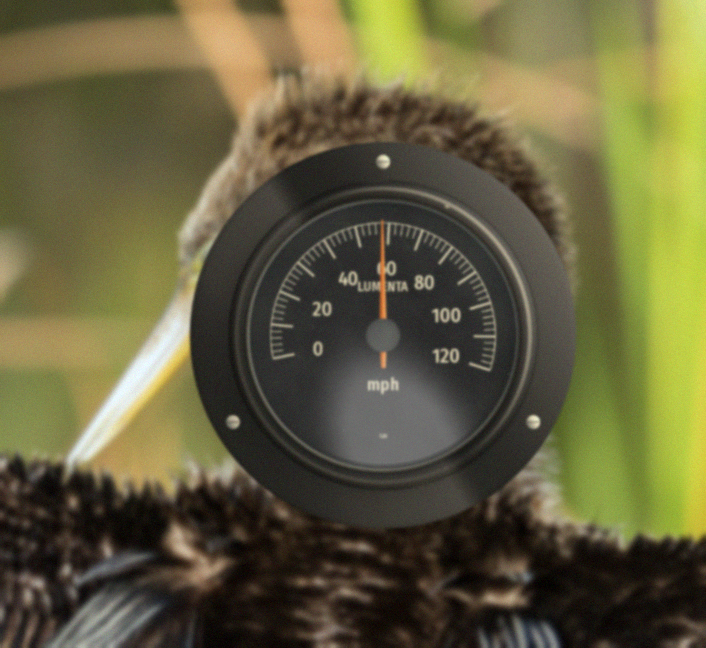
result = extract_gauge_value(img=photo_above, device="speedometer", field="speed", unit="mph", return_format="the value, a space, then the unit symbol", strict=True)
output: 58 mph
